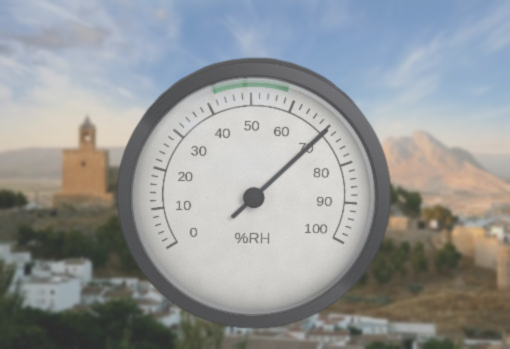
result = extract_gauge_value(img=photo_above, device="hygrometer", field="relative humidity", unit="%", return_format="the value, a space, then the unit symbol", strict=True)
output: 70 %
